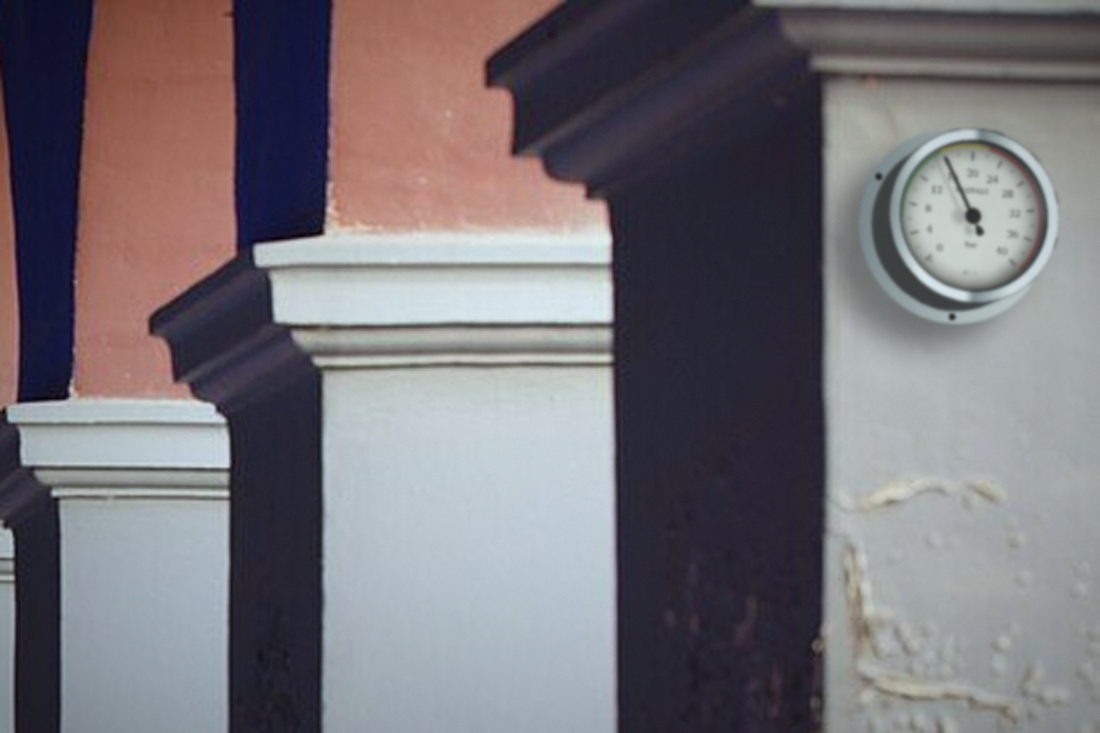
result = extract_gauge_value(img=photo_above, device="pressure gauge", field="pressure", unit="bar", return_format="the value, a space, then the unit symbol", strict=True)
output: 16 bar
